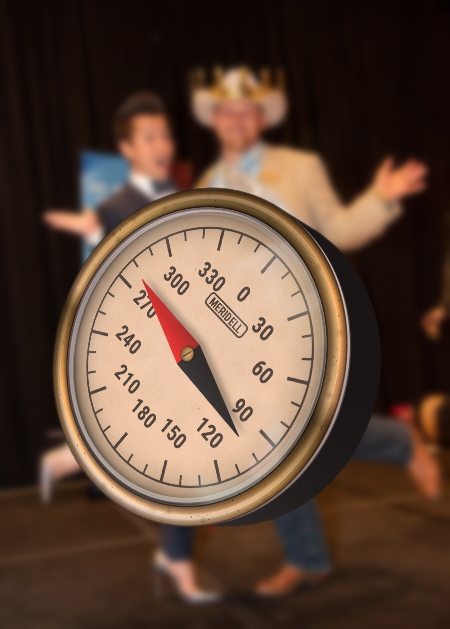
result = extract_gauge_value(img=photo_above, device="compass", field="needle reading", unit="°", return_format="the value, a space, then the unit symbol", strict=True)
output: 280 °
